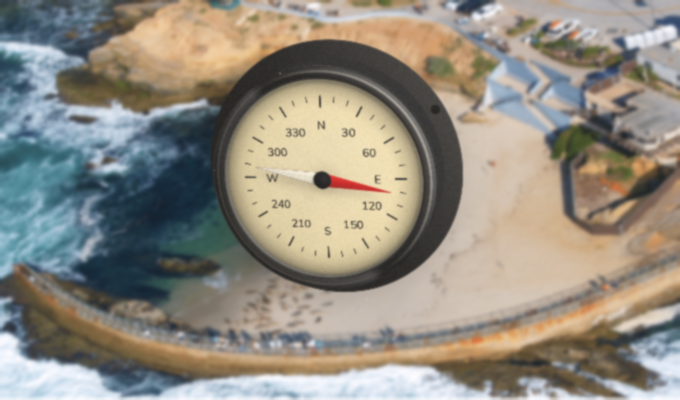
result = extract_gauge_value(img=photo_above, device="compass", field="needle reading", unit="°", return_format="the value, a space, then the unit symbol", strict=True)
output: 100 °
